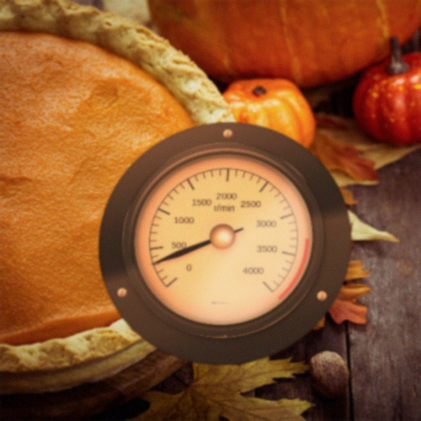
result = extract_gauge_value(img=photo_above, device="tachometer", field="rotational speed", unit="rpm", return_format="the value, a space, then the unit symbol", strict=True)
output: 300 rpm
